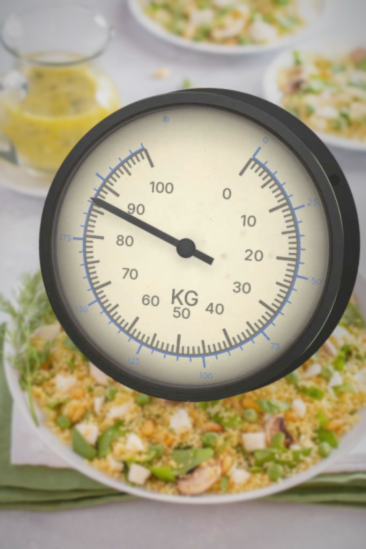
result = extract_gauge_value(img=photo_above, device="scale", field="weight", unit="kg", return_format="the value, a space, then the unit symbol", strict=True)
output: 87 kg
